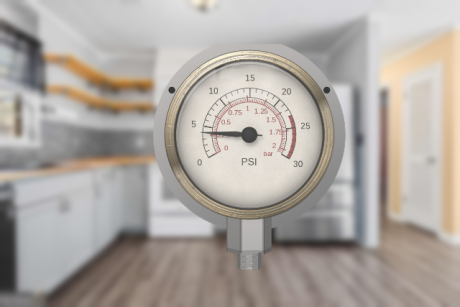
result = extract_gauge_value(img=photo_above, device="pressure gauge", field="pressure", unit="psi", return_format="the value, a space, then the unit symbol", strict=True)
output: 4 psi
